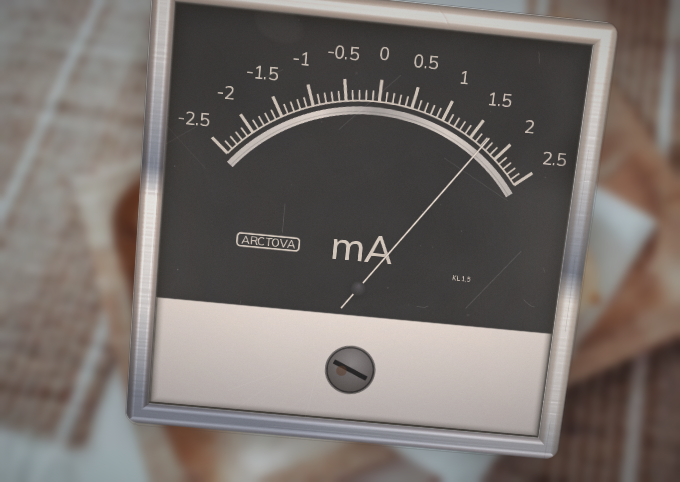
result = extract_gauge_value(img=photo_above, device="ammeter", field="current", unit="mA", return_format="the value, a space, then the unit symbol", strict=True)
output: 1.7 mA
